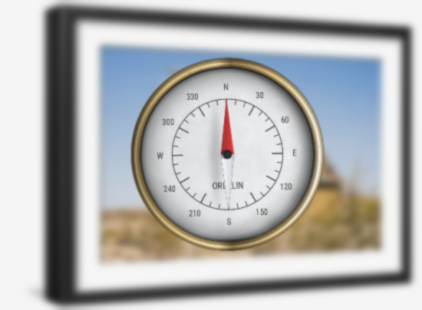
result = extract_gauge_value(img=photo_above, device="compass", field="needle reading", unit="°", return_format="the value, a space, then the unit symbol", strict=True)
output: 0 °
